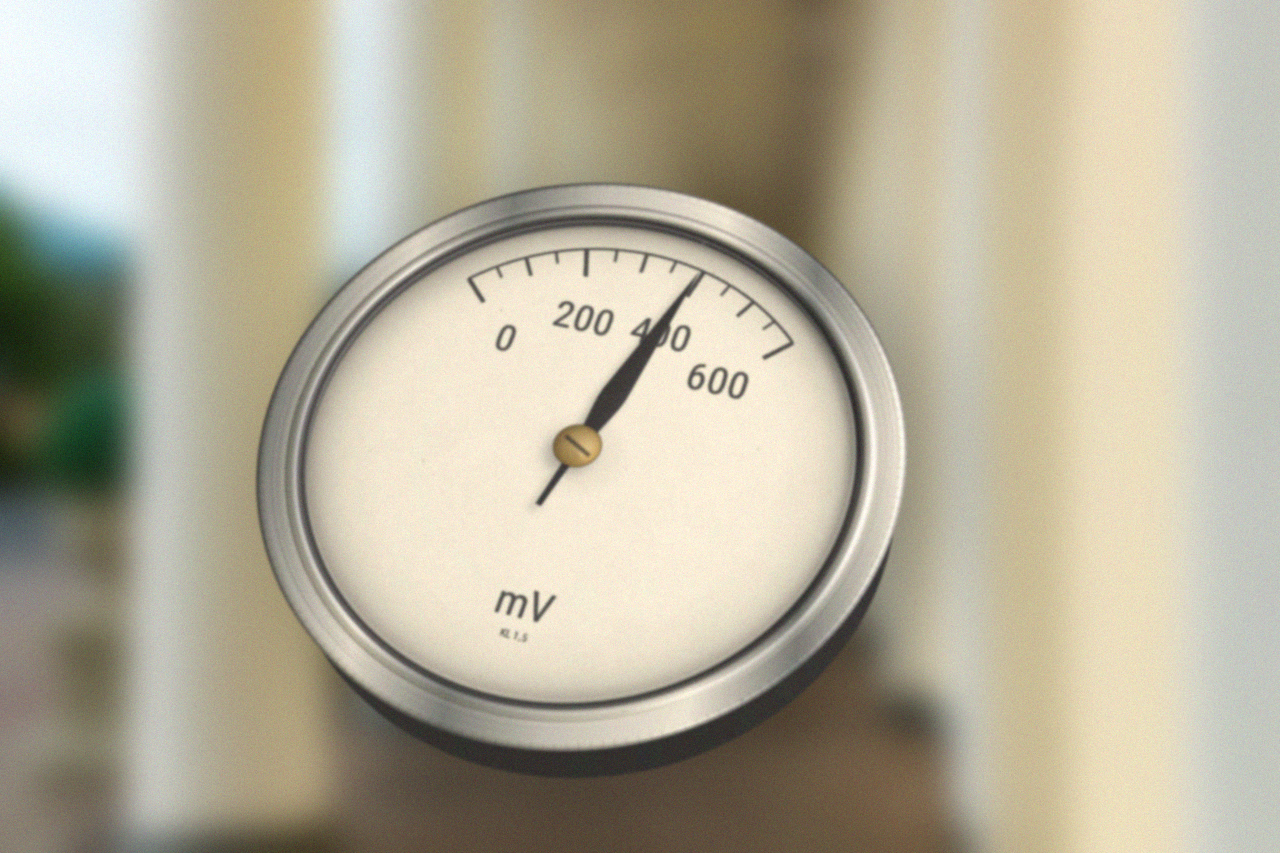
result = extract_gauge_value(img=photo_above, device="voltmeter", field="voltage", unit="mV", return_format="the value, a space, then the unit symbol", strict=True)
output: 400 mV
